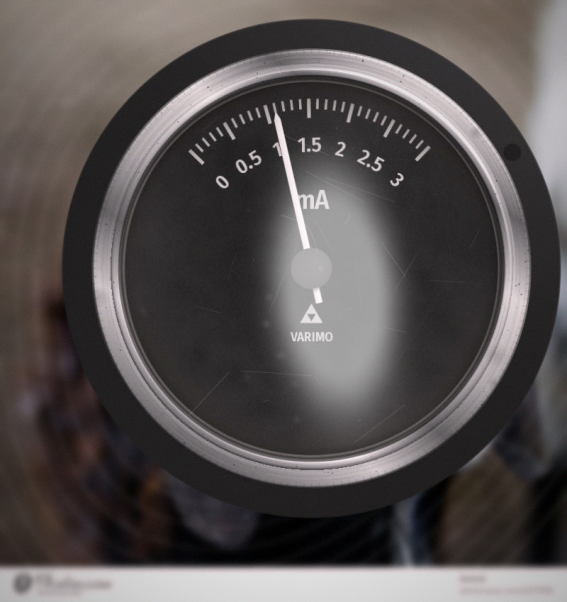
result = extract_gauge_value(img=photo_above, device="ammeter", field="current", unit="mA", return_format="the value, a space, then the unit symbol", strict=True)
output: 1.1 mA
